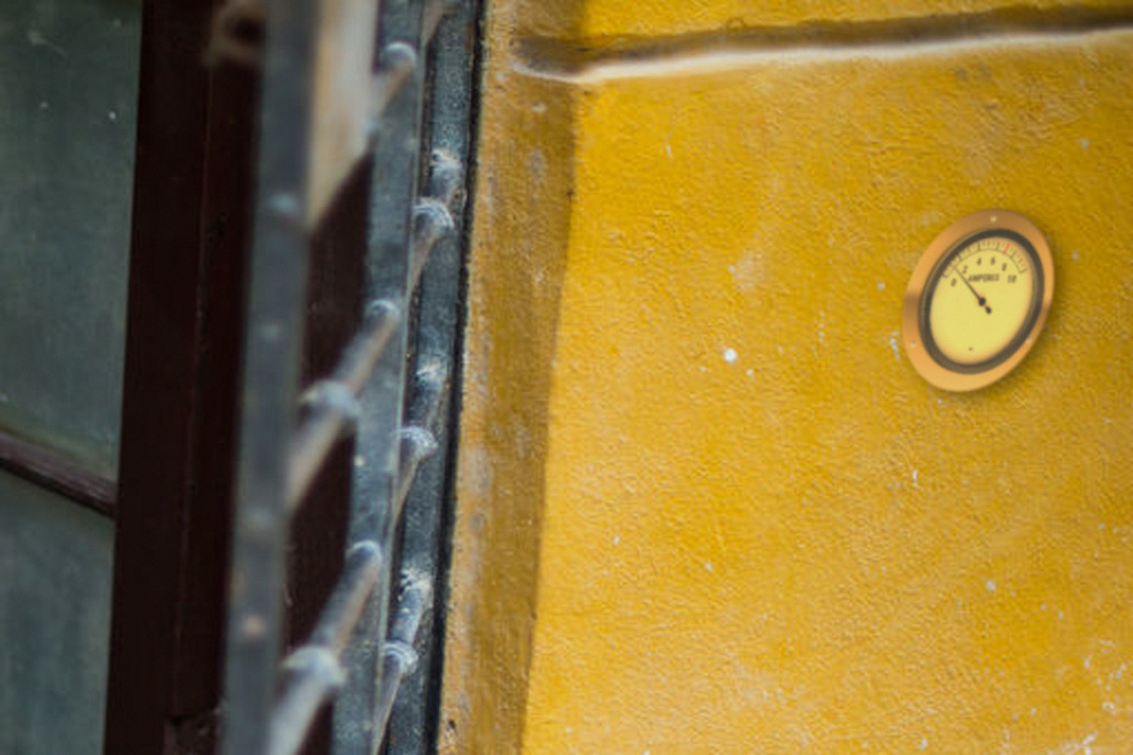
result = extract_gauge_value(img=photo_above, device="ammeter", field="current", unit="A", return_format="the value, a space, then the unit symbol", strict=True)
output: 1 A
